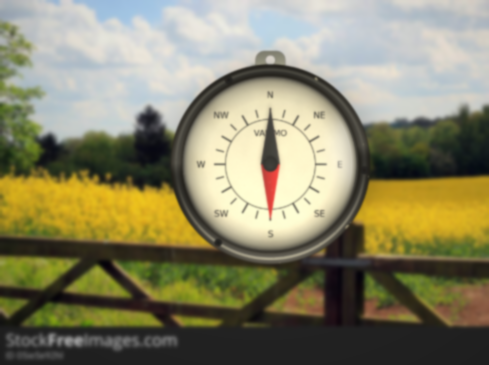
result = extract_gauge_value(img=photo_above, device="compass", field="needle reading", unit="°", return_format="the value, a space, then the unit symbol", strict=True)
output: 180 °
